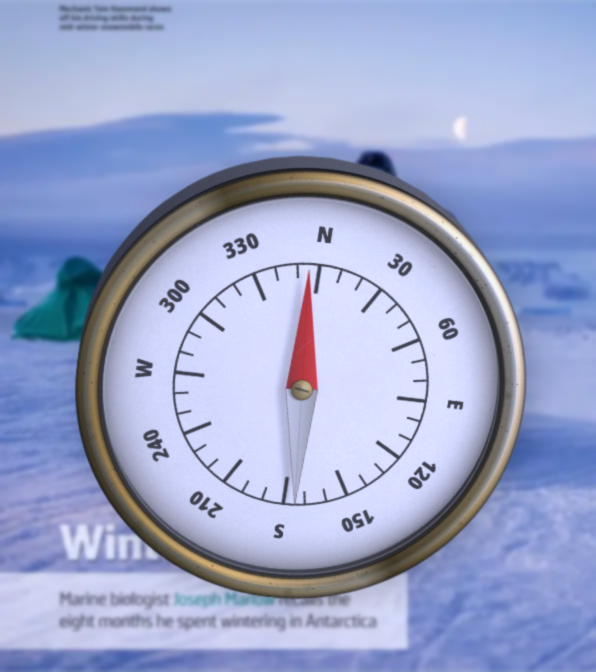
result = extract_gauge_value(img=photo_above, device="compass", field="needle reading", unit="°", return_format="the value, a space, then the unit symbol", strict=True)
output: 355 °
